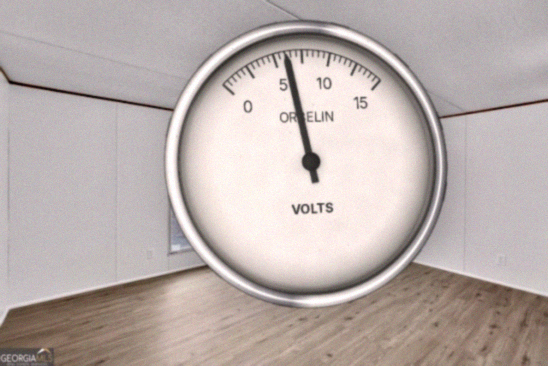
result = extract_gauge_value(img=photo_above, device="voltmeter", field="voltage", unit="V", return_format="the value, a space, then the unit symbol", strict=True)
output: 6 V
